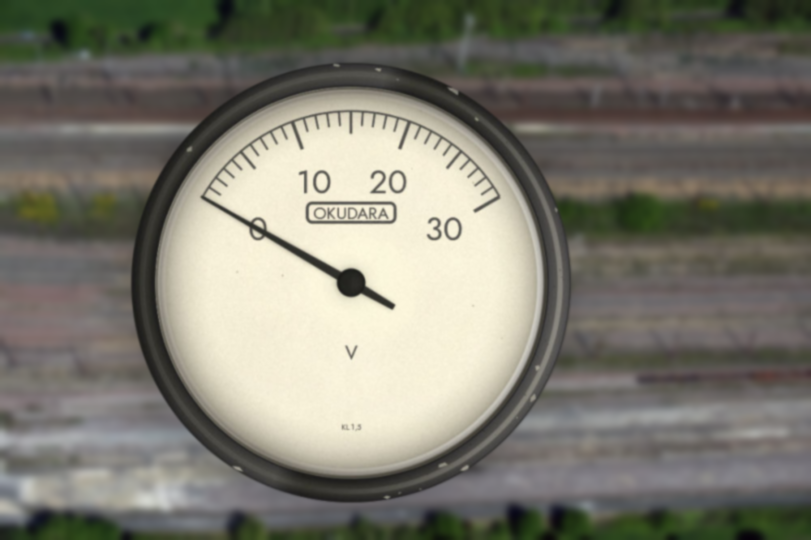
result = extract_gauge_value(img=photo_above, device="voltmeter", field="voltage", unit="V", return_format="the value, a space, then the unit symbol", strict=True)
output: 0 V
